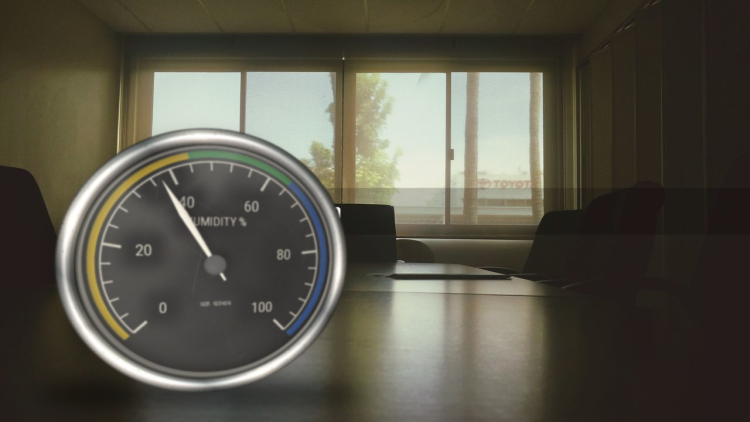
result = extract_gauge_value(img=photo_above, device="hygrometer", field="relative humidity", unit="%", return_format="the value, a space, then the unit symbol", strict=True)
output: 38 %
